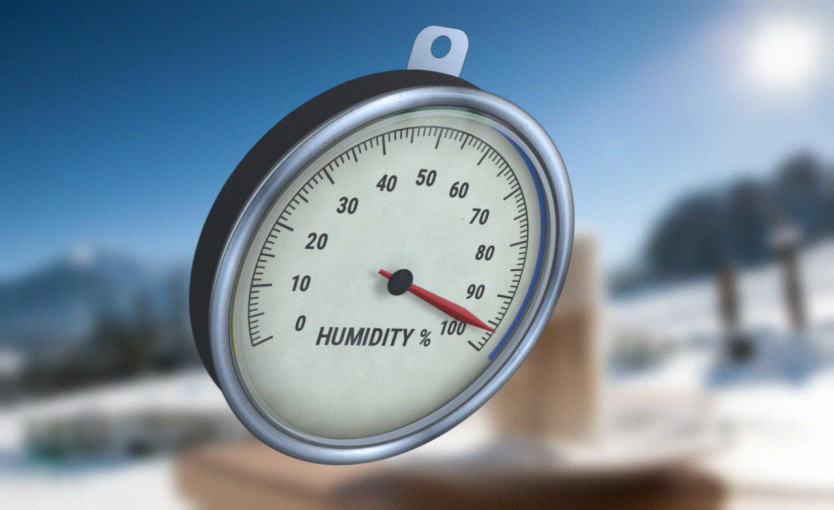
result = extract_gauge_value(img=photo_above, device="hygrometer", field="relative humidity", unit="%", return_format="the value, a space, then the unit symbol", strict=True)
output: 96 %
